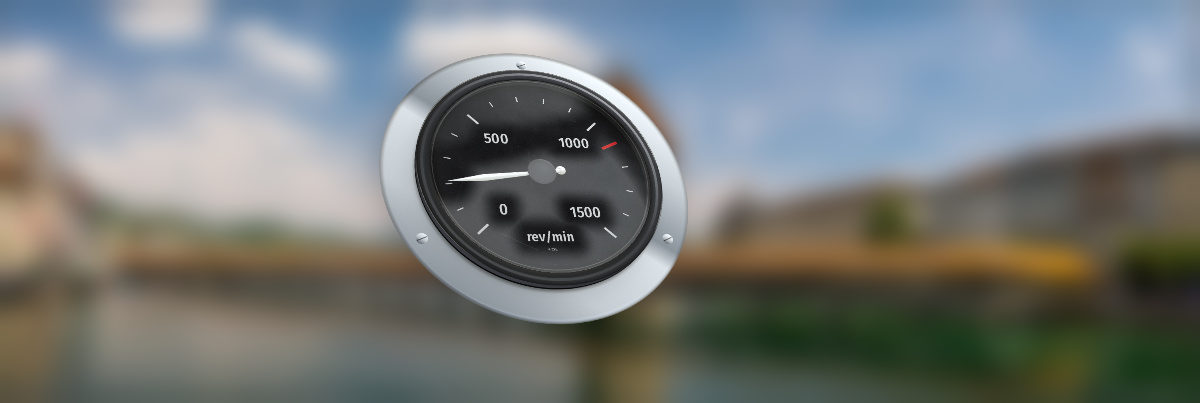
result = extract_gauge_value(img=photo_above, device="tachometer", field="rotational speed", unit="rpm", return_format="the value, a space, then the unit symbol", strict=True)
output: 200 rpm
